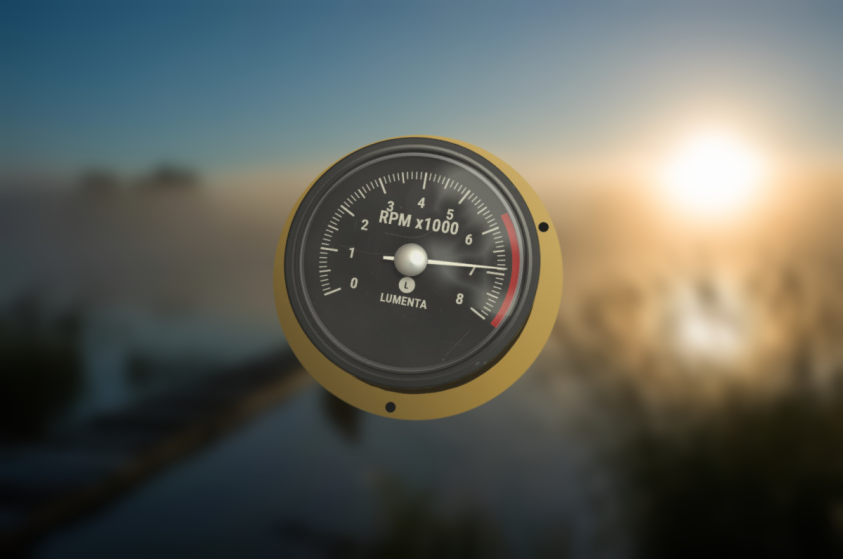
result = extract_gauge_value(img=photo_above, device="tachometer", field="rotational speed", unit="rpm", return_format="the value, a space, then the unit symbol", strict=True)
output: 6900 rpm
